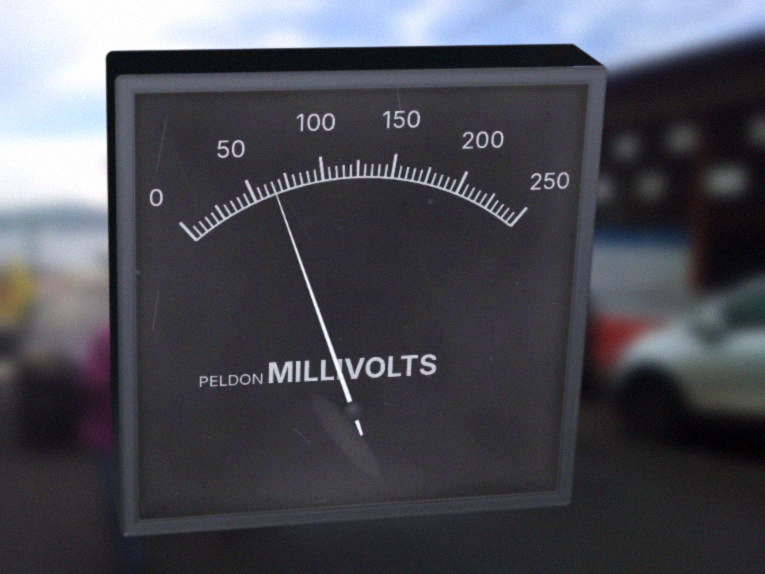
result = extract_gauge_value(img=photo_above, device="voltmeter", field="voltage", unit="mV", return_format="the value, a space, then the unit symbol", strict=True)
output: 65 mV
